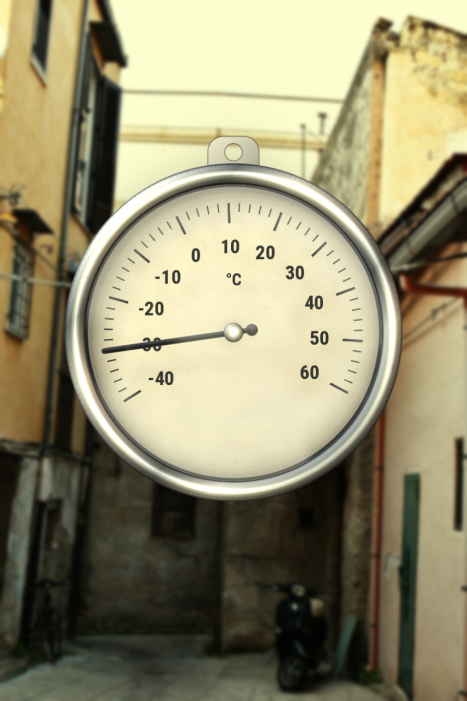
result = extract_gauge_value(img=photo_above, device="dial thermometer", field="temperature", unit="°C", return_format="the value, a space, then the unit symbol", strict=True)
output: -30 °C
